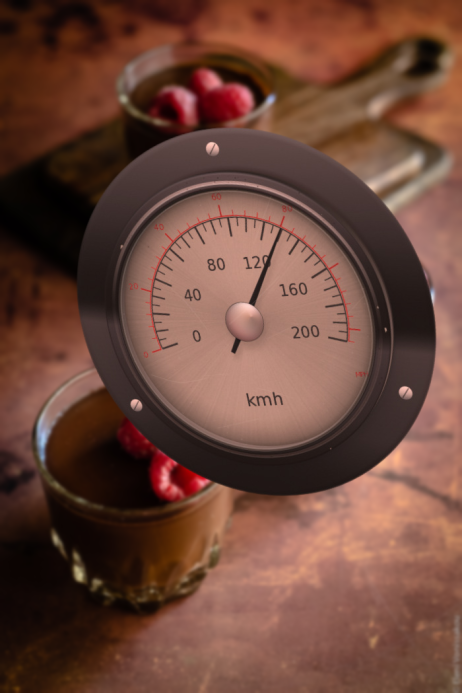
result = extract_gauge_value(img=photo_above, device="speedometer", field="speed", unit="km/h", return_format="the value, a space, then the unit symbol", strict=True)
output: 130 km/h
